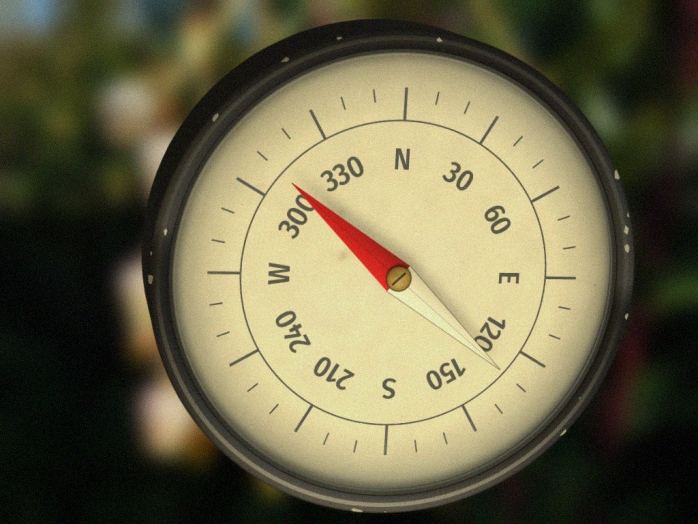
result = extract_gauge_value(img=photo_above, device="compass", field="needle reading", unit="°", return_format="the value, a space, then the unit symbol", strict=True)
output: 310 °
